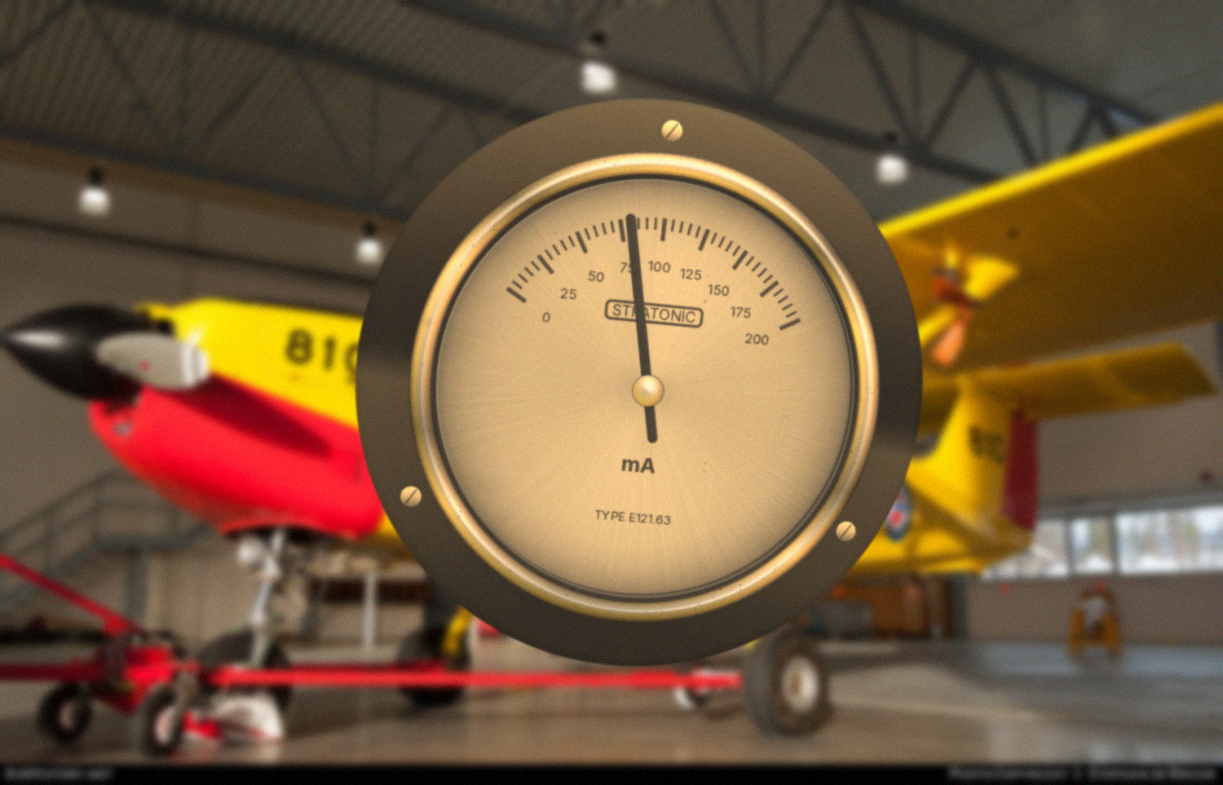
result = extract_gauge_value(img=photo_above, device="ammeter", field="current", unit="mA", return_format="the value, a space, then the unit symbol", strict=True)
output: 80 mA
